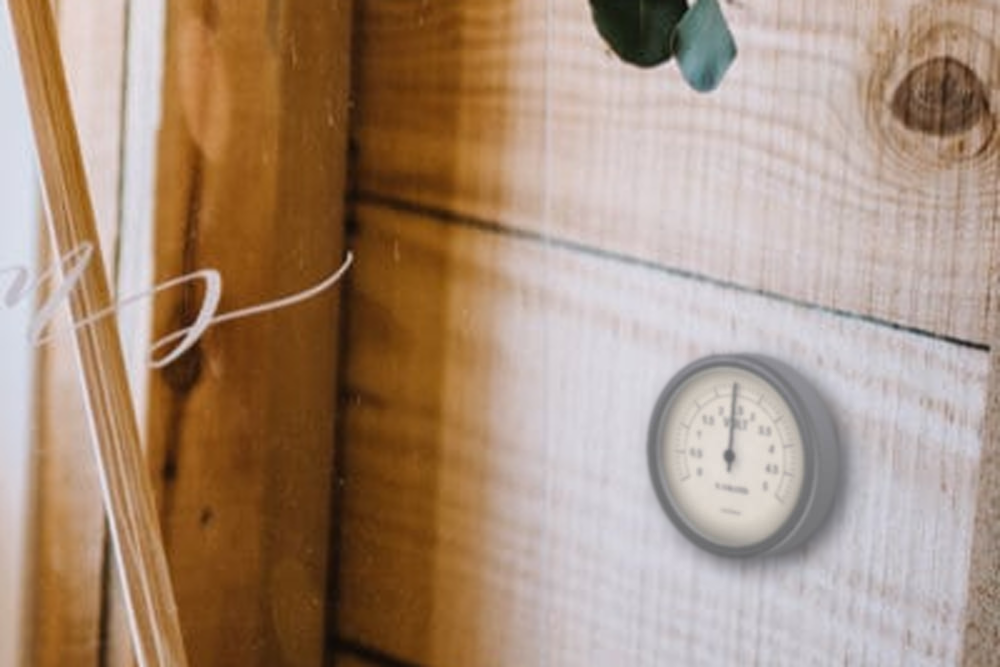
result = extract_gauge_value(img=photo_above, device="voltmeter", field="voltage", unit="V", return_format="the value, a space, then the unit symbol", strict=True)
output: 2.5 V
